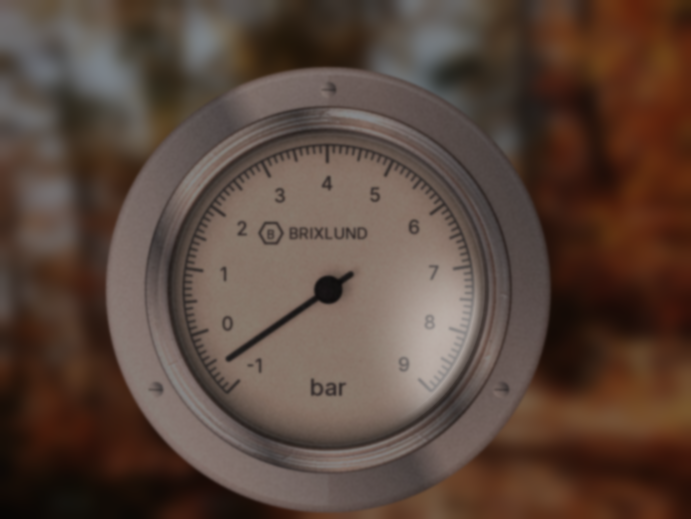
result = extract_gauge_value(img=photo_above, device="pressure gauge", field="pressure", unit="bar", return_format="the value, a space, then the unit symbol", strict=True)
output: -0.6 bar
